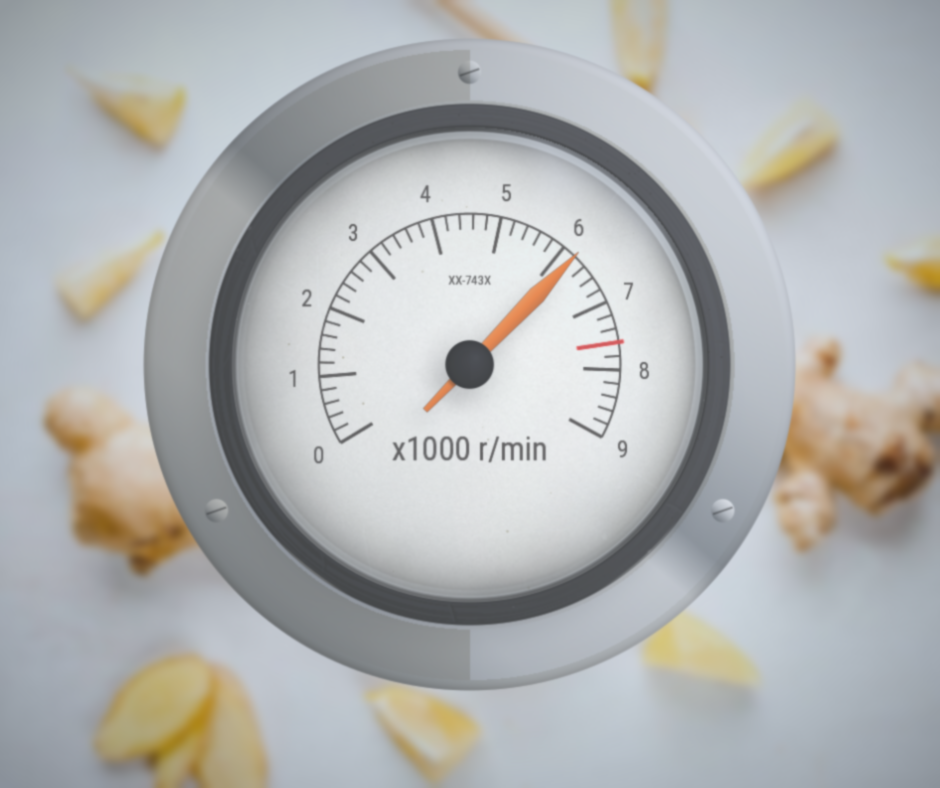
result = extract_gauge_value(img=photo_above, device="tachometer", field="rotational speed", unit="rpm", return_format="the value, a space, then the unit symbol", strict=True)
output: 6200 rpm
